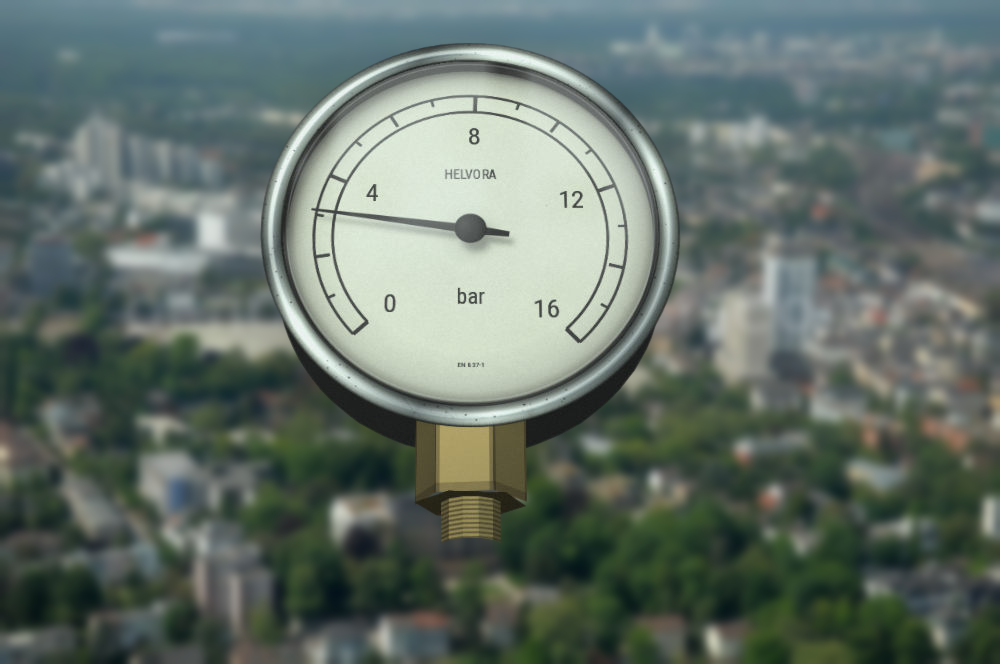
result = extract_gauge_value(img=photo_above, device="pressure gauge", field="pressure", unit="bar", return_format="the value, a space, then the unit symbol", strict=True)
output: 3 bar
